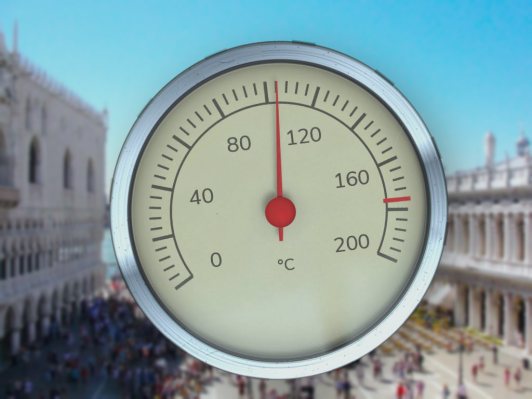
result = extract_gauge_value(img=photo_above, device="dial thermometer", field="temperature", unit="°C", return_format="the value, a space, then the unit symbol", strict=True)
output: 104 °C
